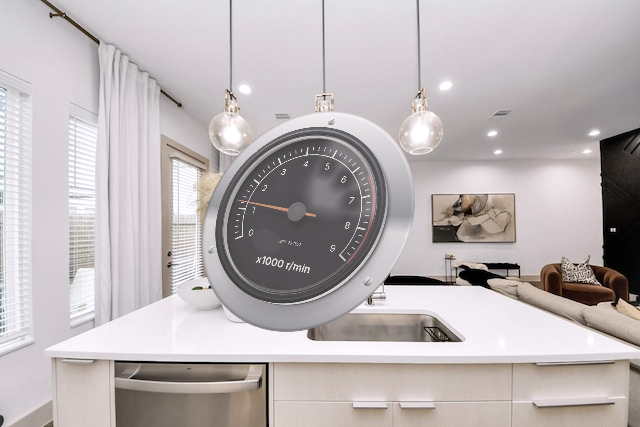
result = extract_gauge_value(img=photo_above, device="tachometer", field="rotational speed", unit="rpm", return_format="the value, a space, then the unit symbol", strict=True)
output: 1200 rpm
